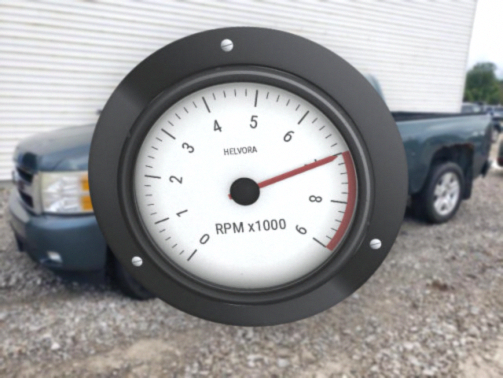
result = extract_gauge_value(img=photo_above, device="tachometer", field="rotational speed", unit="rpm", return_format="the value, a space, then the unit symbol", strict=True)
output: 7000 rpm
